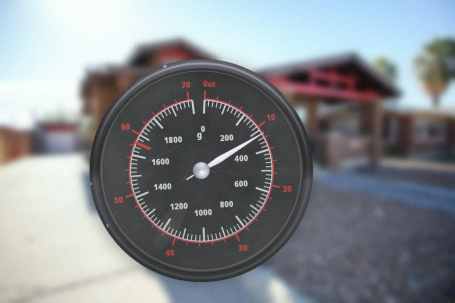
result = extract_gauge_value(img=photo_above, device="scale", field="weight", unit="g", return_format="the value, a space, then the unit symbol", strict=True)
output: 320 g
